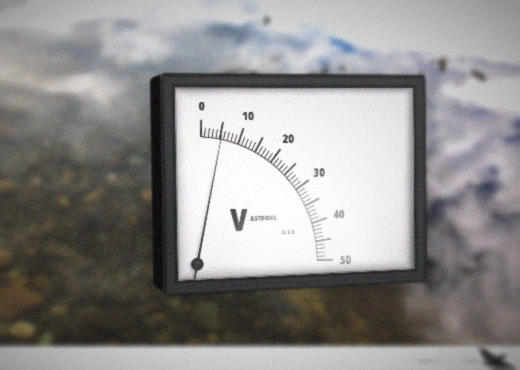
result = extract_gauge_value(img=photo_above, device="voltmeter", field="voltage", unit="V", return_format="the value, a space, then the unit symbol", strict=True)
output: 5 V
